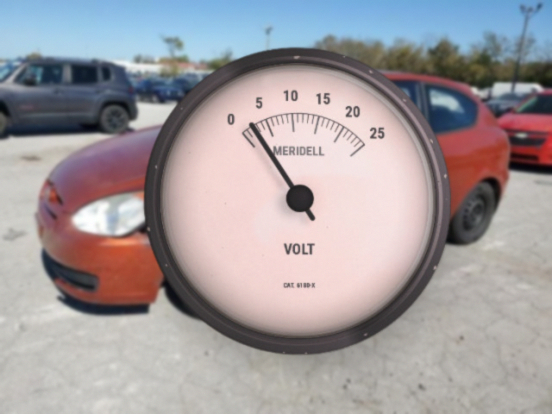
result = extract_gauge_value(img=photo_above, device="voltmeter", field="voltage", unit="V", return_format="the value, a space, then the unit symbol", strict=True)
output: 2 V
